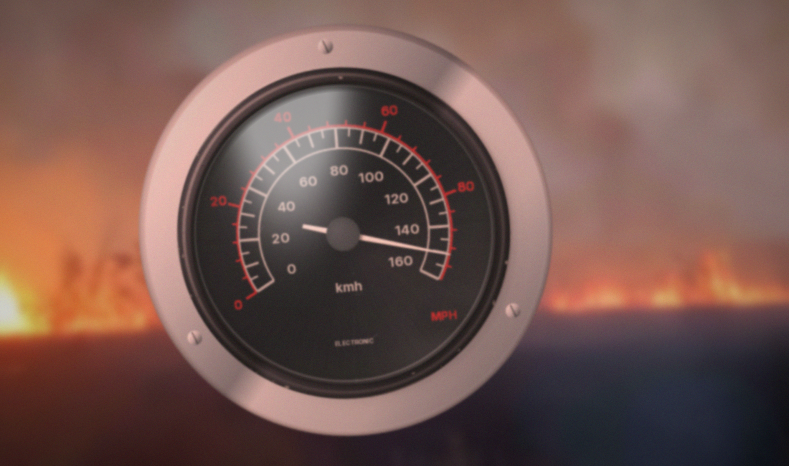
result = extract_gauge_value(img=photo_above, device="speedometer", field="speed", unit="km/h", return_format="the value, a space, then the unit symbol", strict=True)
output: 150 km/h
